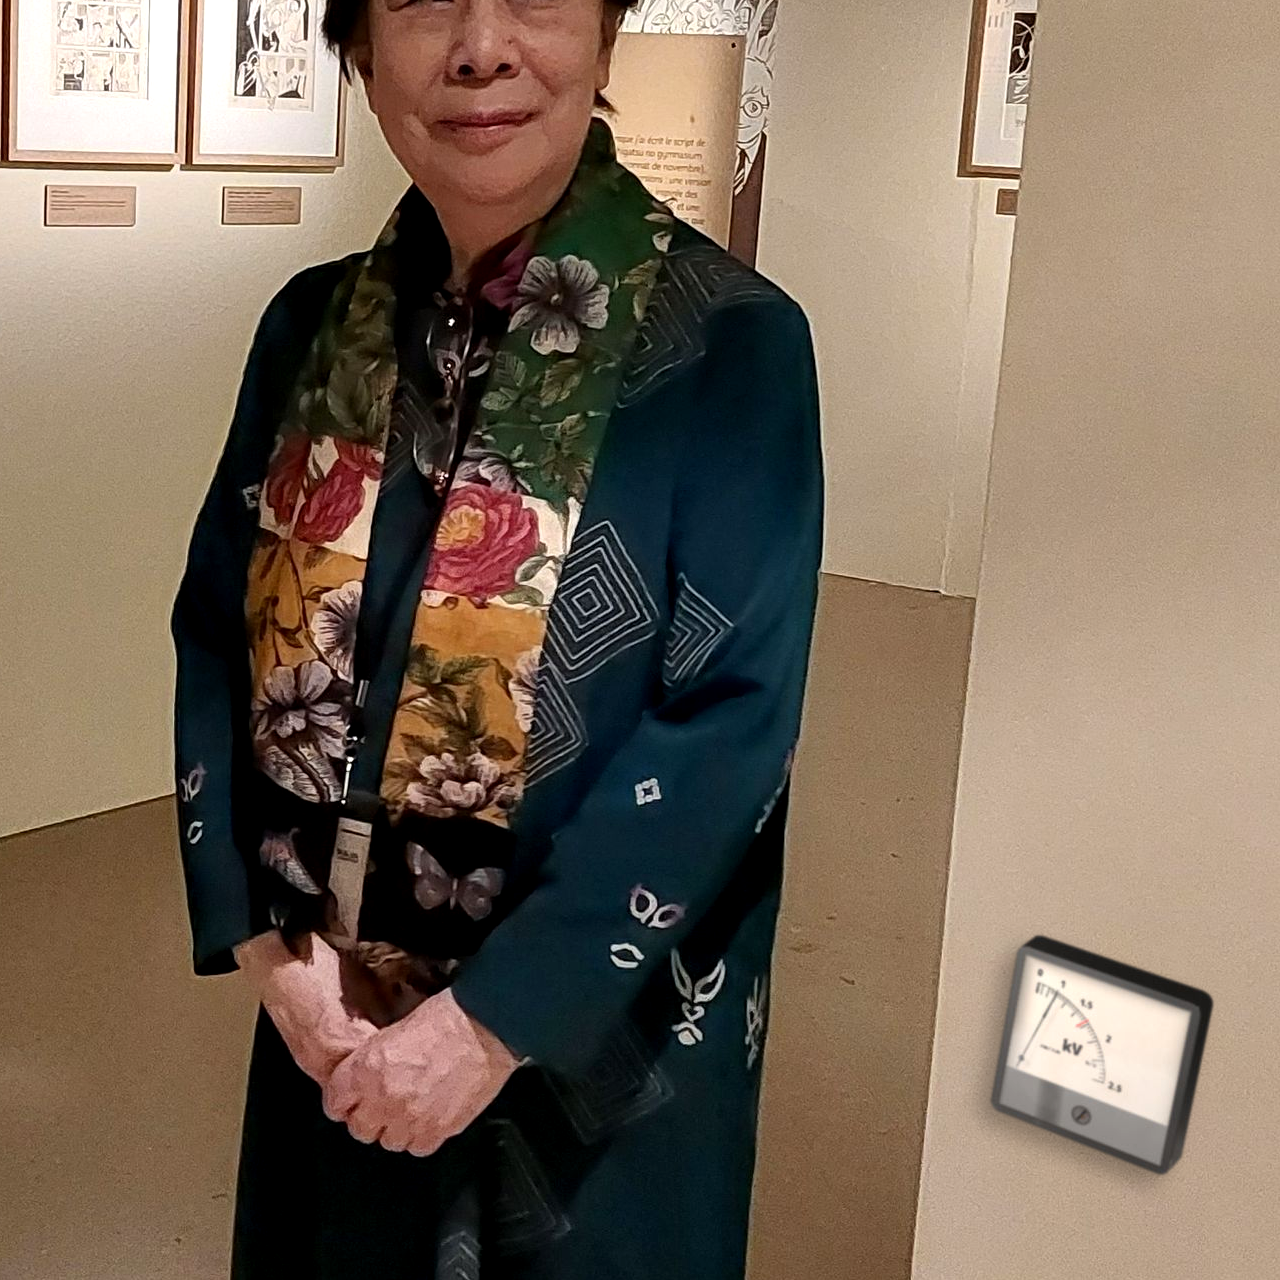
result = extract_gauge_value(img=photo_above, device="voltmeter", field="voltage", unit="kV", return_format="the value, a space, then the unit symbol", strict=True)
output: 1 kV
